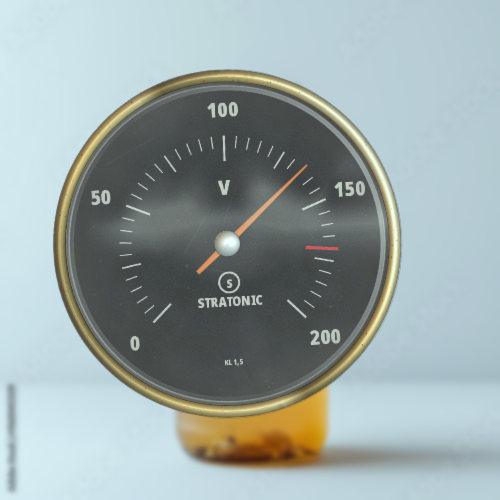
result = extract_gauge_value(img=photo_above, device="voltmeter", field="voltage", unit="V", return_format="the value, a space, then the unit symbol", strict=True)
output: 135 V
